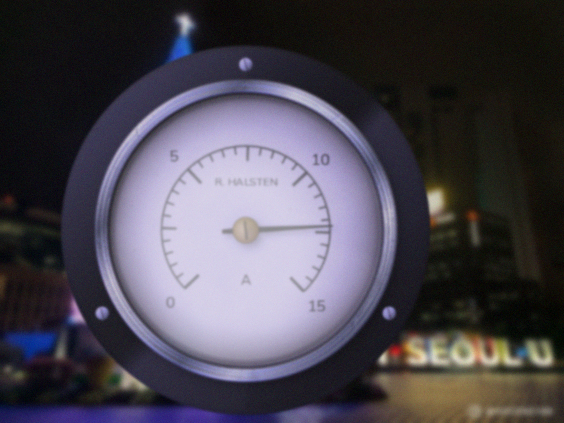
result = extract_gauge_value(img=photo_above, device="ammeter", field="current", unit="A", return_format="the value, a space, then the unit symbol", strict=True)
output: 12.25 A
